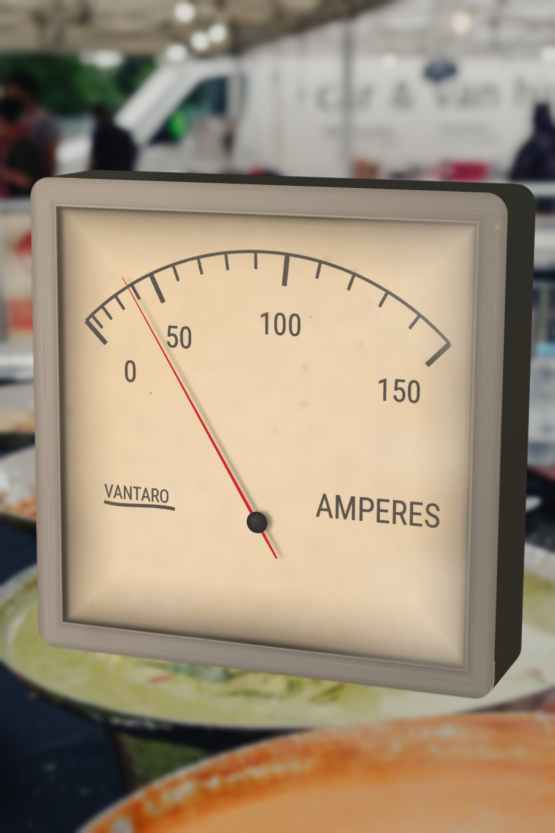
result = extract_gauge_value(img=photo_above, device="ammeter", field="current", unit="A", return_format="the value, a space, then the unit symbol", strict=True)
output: 40 A
